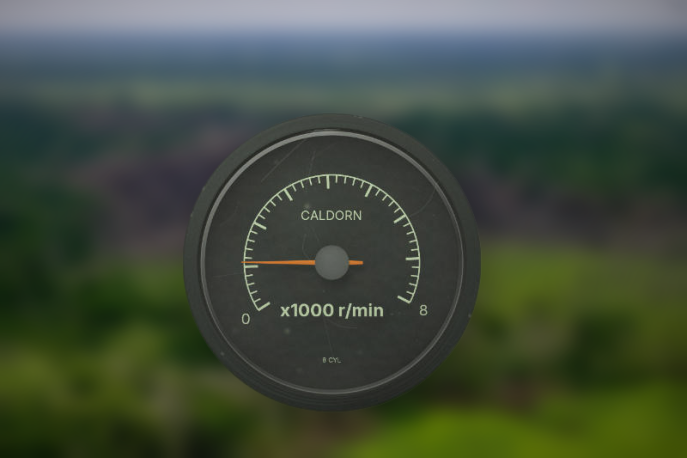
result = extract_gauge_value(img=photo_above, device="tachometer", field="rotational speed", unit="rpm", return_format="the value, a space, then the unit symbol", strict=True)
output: 1100 rpm
